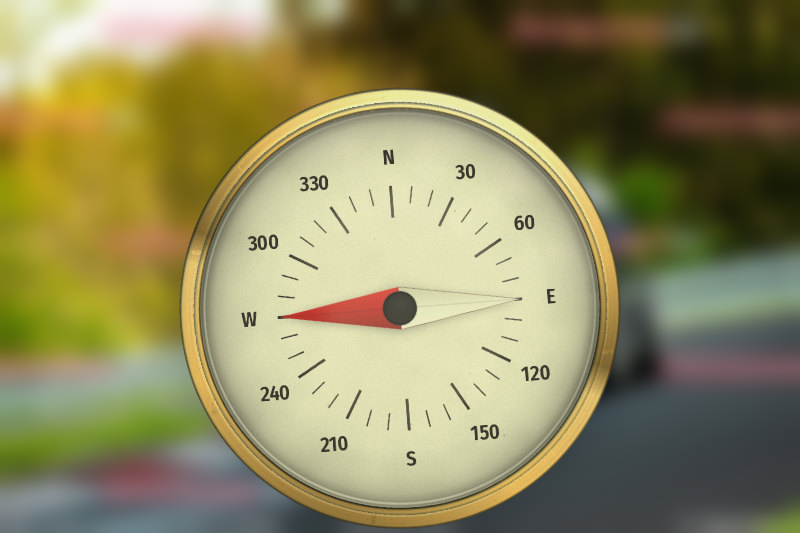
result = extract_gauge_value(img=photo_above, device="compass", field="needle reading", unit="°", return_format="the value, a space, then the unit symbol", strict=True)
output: 270 °
